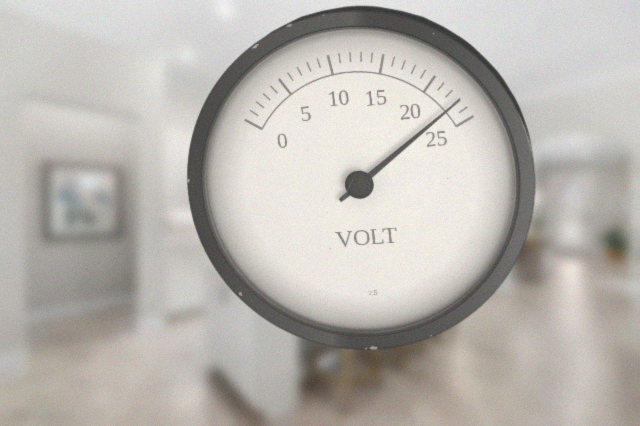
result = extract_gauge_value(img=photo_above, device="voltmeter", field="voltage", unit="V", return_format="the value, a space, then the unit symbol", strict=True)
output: 23 V
